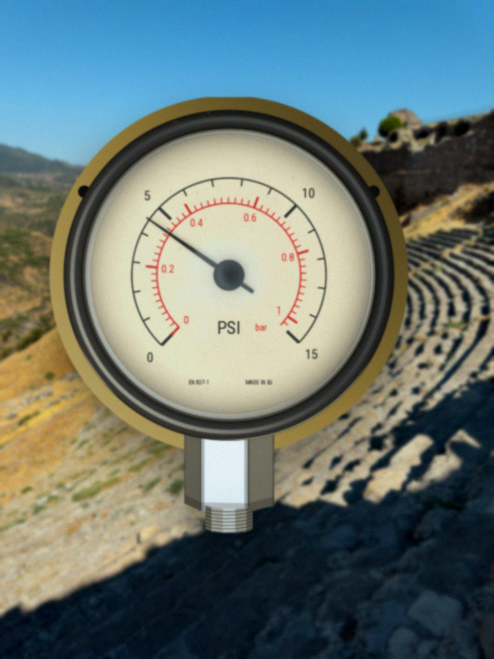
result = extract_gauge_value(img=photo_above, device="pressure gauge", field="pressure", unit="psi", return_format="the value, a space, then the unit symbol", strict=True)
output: 4.5 psi
